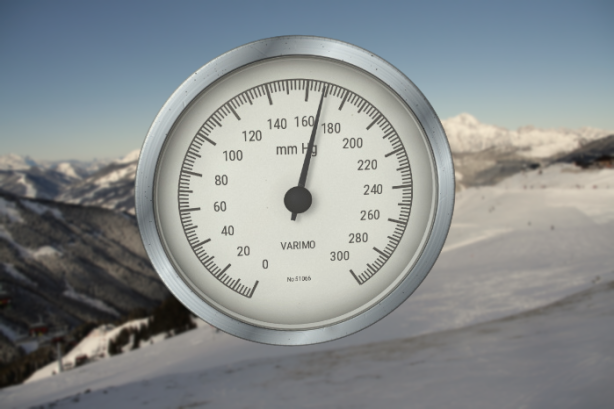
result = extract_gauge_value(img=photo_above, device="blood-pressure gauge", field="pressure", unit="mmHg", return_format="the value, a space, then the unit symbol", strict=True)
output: 168 mmHg
